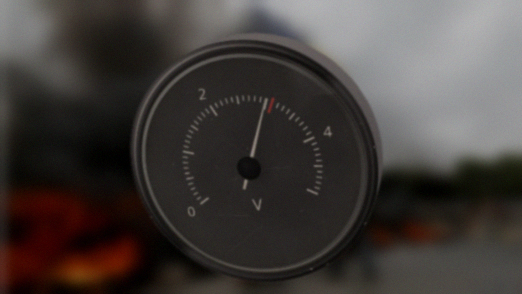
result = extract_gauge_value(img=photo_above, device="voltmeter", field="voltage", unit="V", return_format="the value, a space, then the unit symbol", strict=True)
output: 3 V
